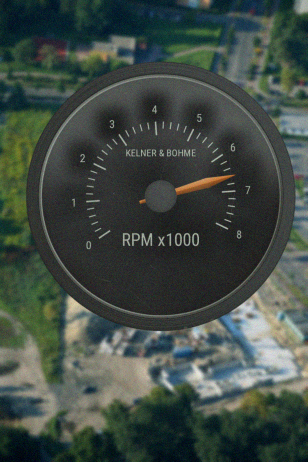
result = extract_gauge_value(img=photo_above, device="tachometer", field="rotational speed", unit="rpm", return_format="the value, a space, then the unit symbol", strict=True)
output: 6600 rpm
